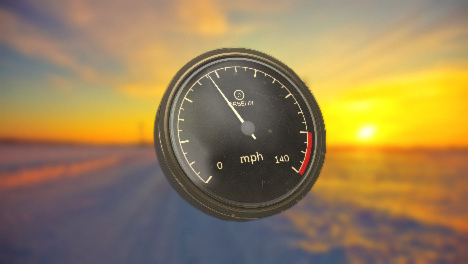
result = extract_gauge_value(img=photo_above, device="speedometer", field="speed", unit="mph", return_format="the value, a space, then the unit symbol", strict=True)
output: 55 mph
